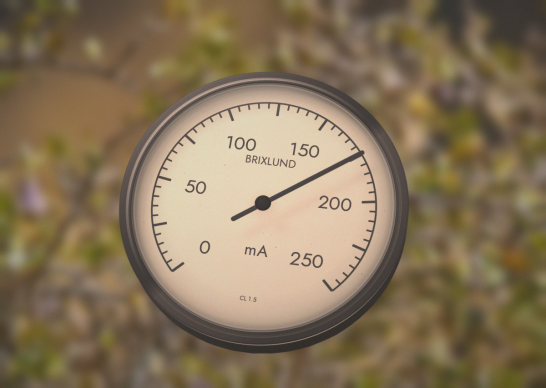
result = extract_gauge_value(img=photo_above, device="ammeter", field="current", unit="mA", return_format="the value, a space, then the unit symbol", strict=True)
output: 175 mA
